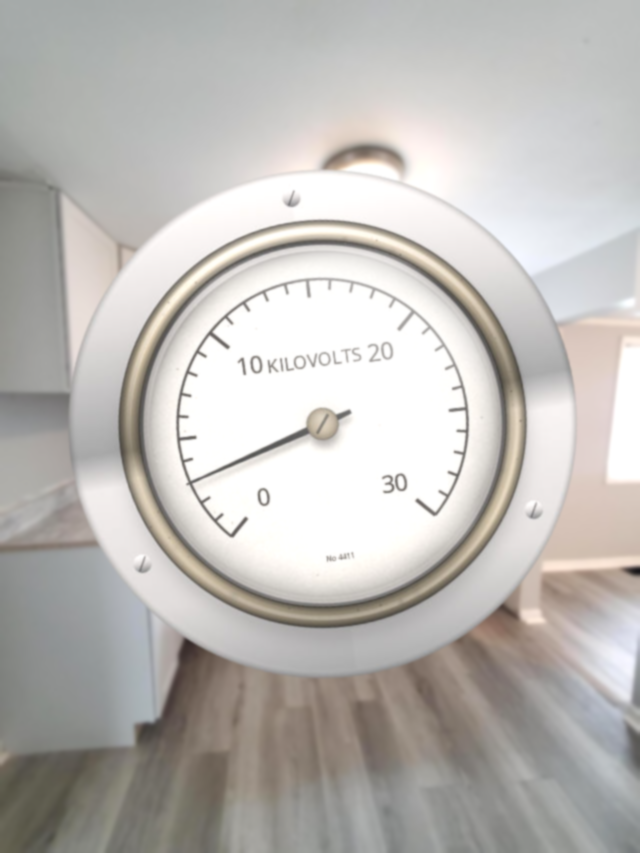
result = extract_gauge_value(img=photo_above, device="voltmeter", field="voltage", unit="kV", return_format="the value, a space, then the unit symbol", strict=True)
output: 3 kV
